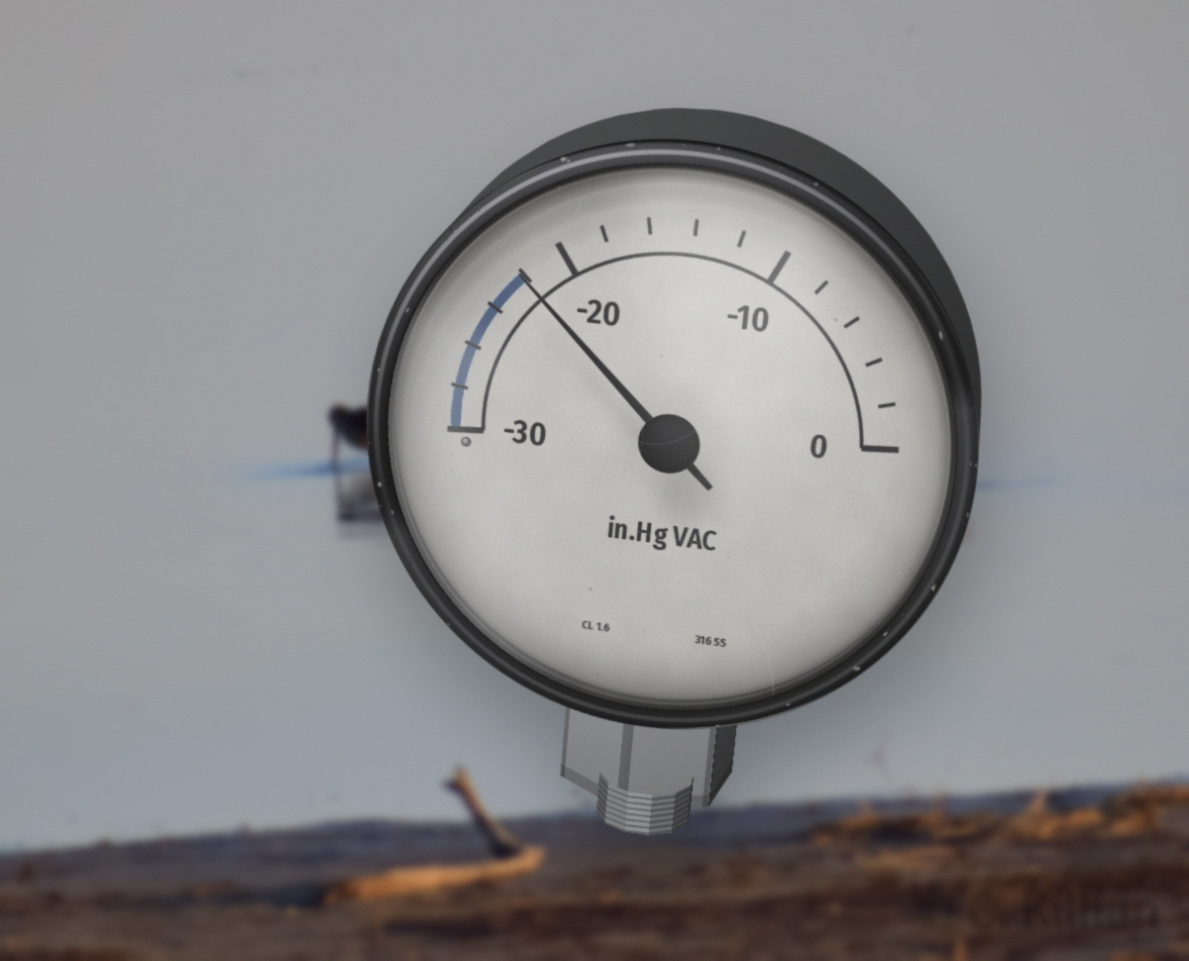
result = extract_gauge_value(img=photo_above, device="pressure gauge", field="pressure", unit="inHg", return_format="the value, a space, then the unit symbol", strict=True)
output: -22 inHg
